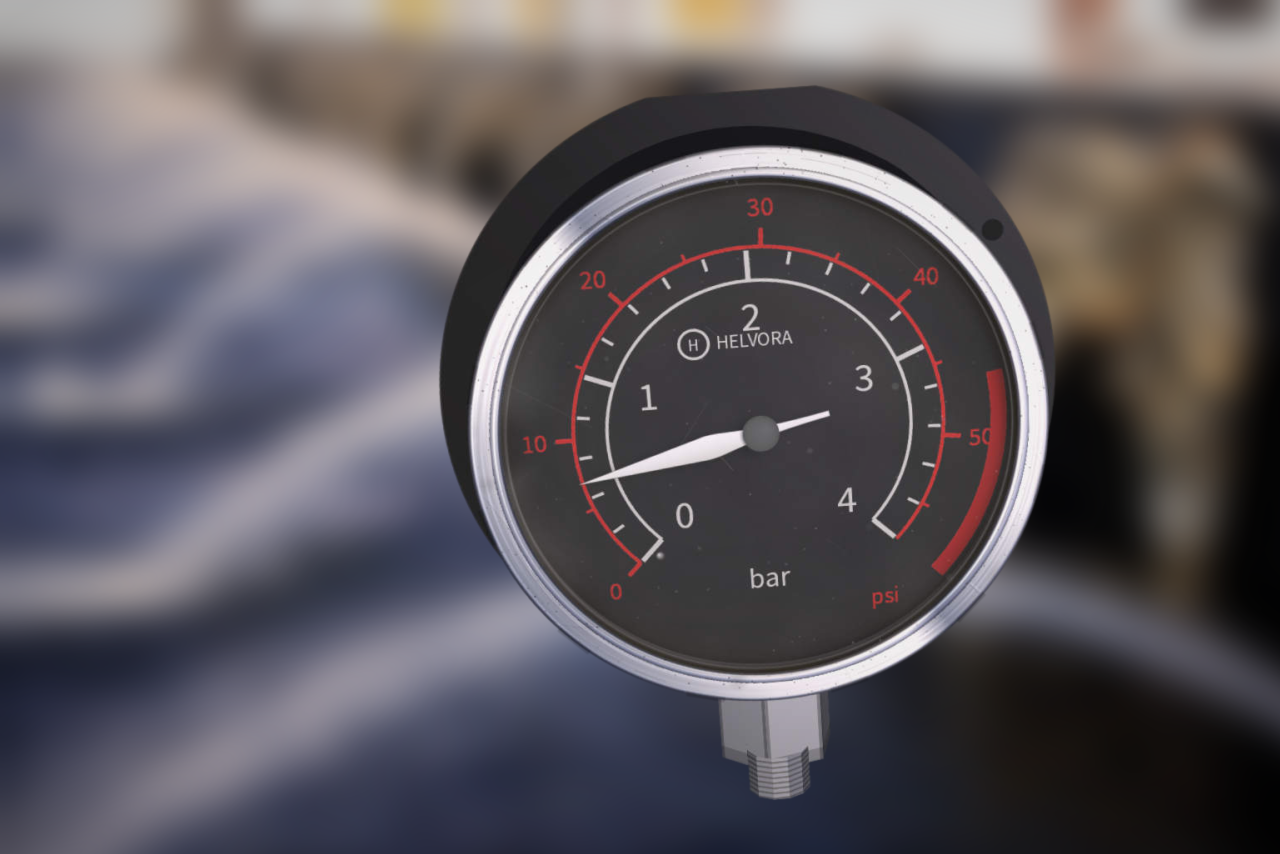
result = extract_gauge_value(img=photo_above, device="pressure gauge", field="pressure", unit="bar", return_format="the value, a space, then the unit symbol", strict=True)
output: 0.5 bar
